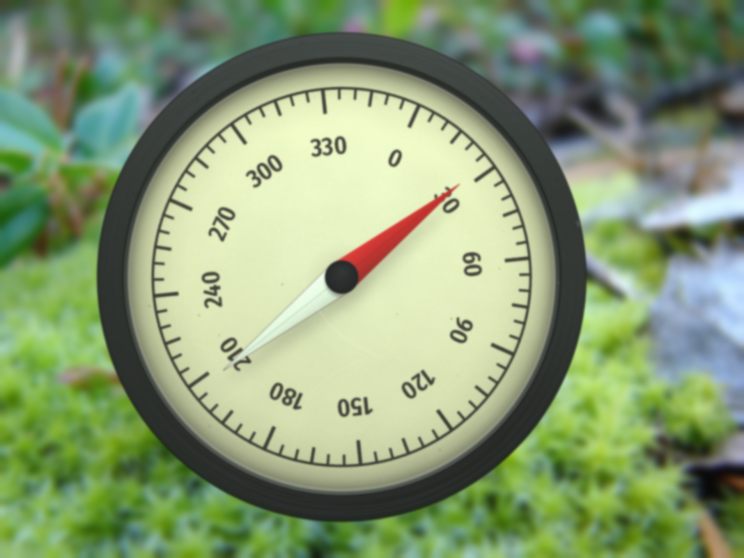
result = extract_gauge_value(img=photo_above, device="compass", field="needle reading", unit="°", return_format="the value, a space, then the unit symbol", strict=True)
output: 27.5 °
